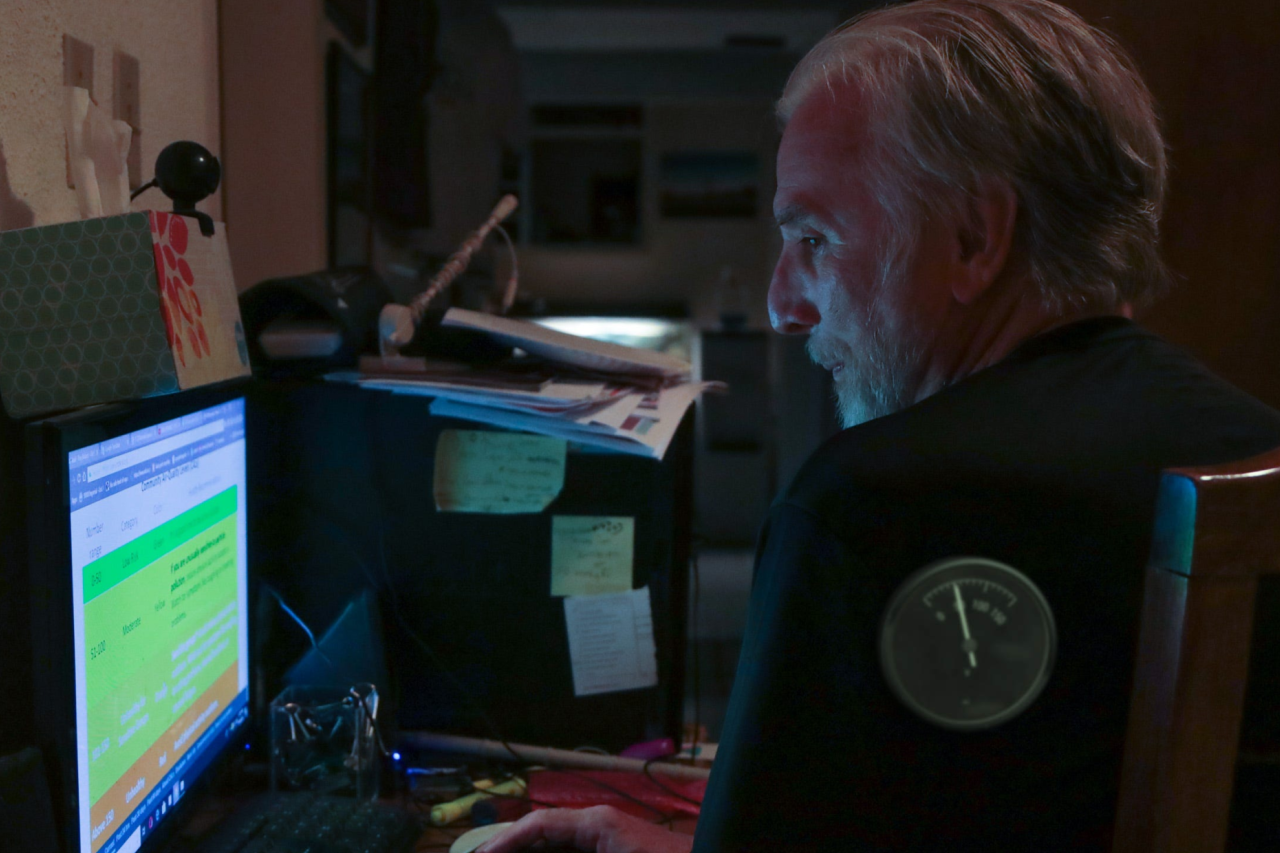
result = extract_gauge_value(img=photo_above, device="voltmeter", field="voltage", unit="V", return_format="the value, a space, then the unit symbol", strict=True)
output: 50 V
